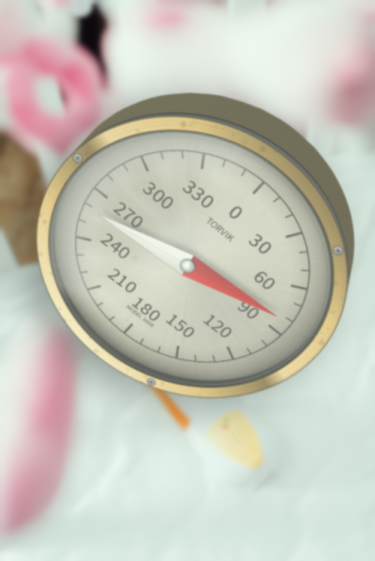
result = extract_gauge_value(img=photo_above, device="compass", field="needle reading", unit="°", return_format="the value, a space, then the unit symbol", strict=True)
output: 80 °
